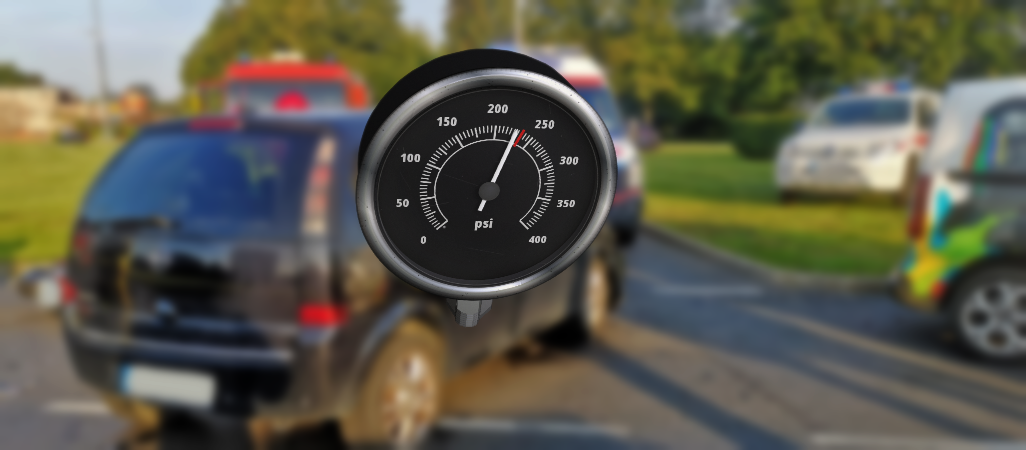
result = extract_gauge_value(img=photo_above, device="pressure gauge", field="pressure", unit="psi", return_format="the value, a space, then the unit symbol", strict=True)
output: 225 psi
